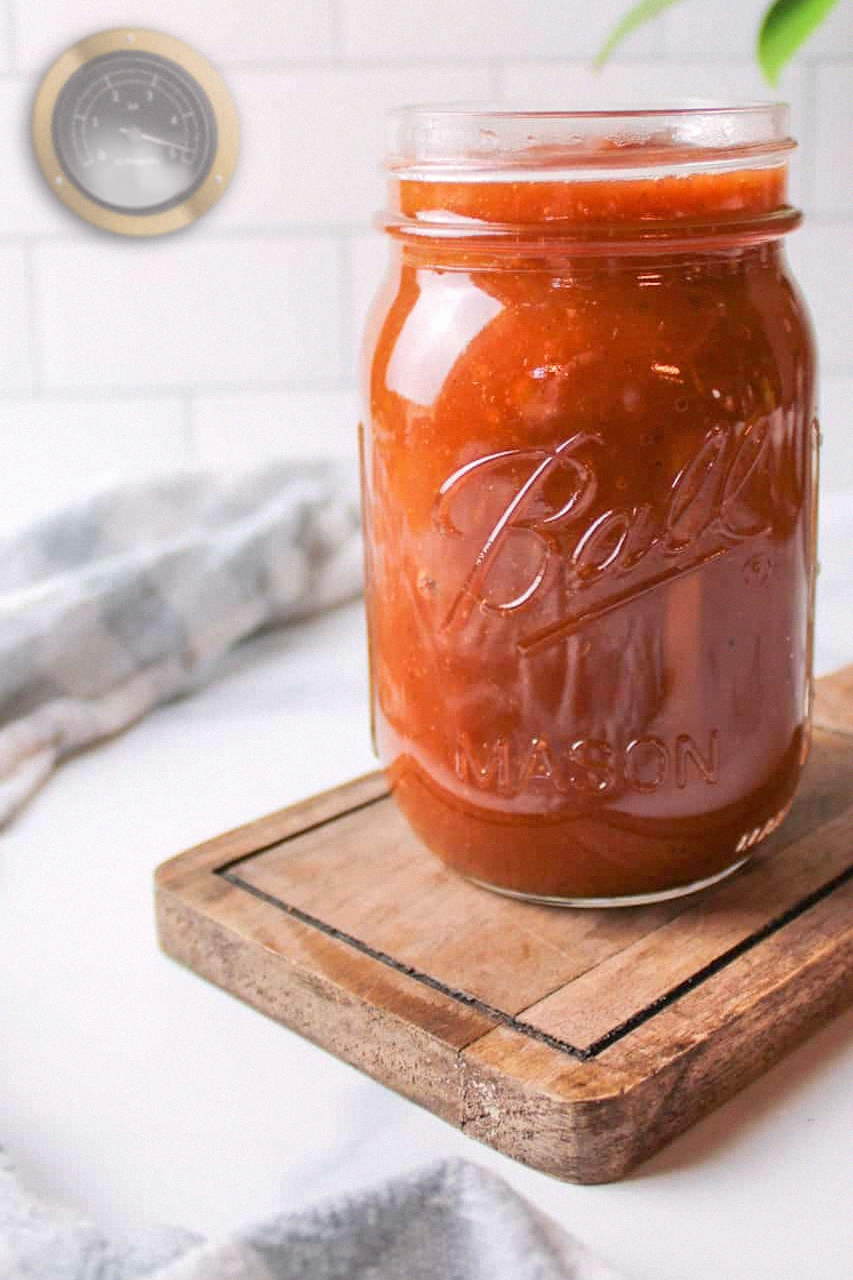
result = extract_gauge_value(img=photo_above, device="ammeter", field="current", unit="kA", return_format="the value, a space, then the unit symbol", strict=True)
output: 4.75 kA
